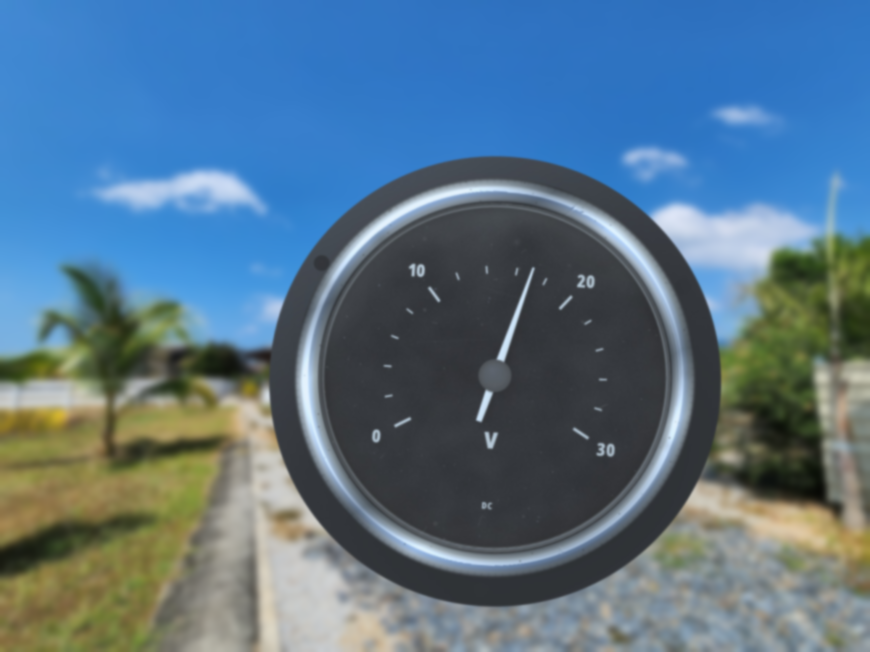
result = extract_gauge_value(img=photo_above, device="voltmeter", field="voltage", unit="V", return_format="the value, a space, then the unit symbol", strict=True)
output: 17 V
